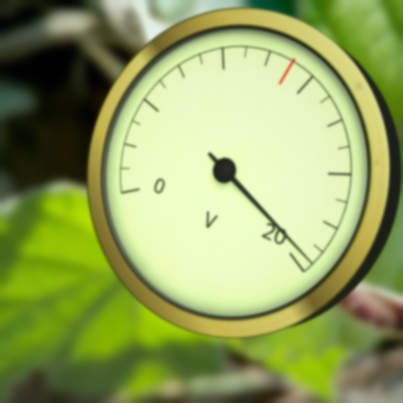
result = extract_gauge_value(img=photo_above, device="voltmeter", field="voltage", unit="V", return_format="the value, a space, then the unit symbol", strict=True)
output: 19.5 V
